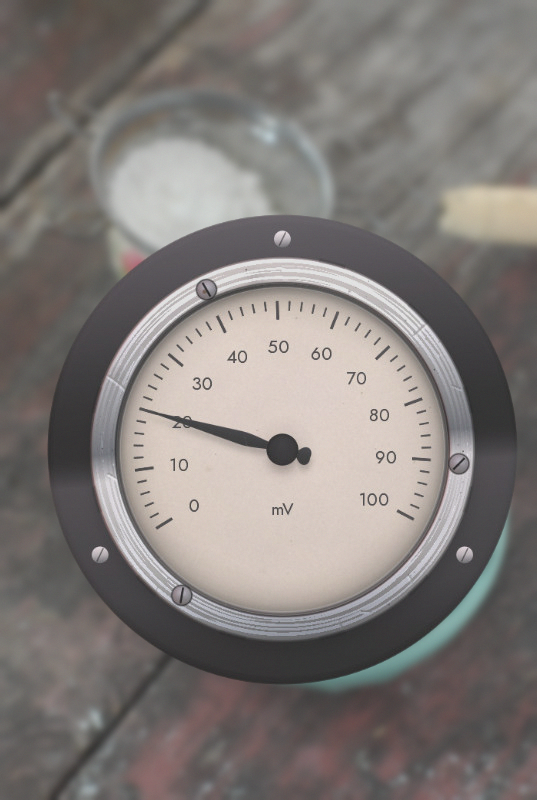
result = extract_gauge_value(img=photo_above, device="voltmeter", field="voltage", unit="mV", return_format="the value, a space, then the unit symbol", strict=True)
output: 20 mV
